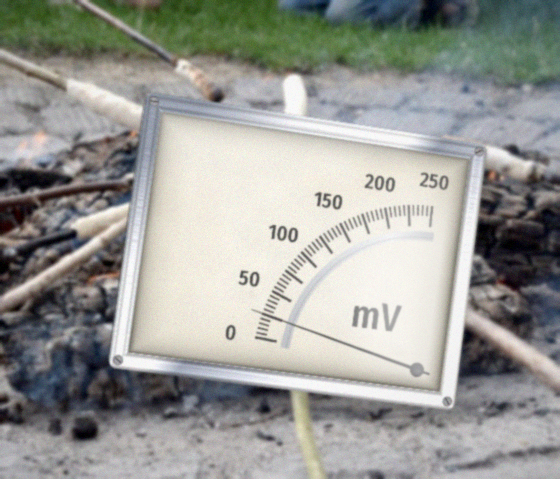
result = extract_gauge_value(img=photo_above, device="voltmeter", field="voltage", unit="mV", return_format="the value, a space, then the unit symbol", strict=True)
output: 25 mV
